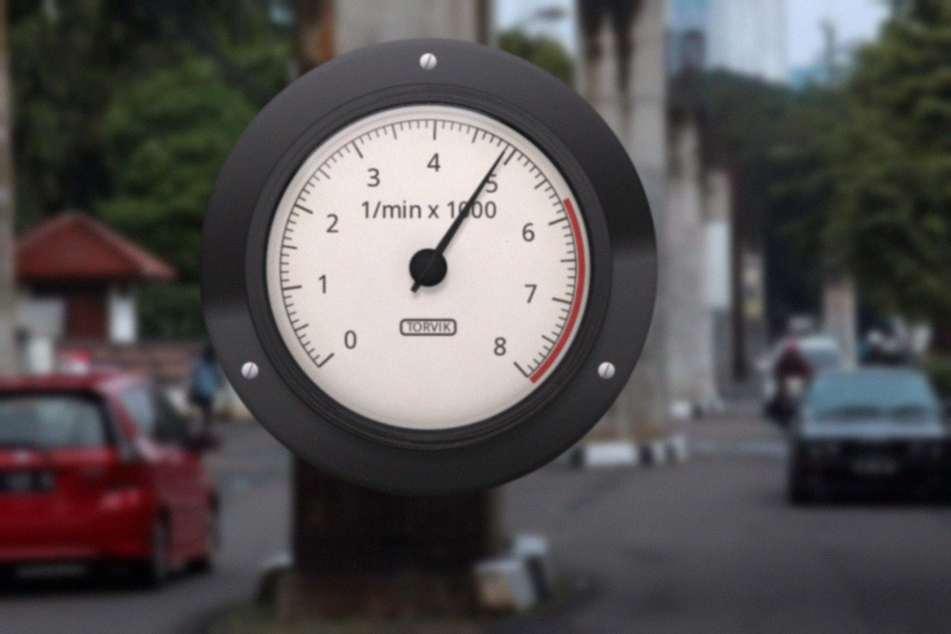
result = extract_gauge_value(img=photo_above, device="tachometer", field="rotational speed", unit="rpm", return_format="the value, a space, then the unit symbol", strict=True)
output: 4900 rpm
